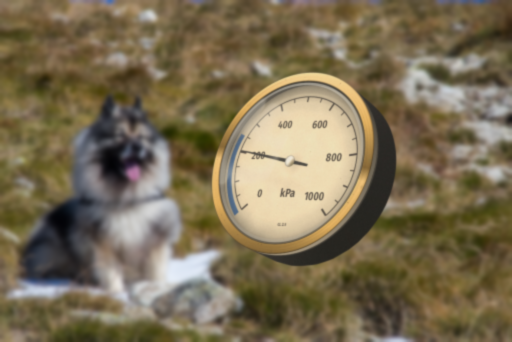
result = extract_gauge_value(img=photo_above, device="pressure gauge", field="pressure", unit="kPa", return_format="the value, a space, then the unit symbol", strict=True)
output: 200 kPa
